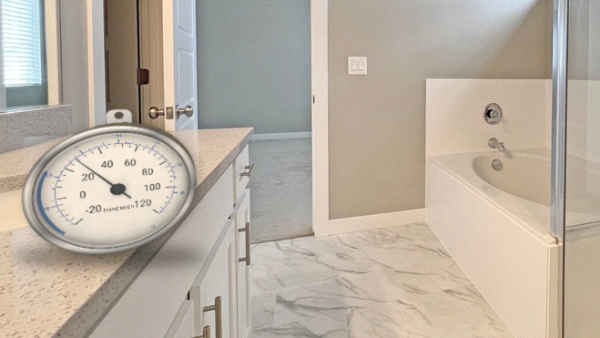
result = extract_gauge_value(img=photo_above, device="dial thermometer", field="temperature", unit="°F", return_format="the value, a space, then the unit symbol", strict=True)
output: 28 °F
